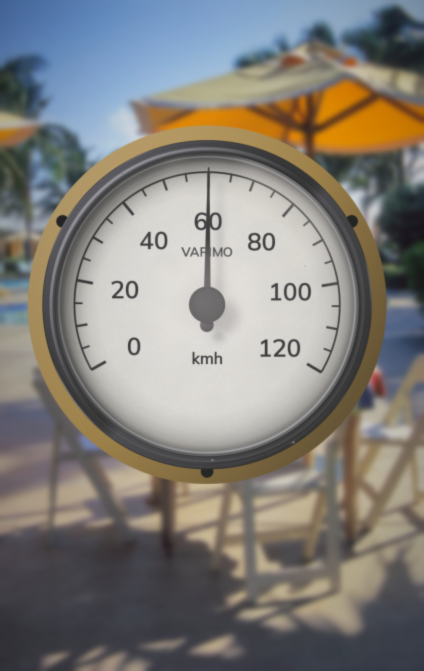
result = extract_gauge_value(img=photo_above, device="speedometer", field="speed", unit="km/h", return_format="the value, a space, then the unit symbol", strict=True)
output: 60 km/h
